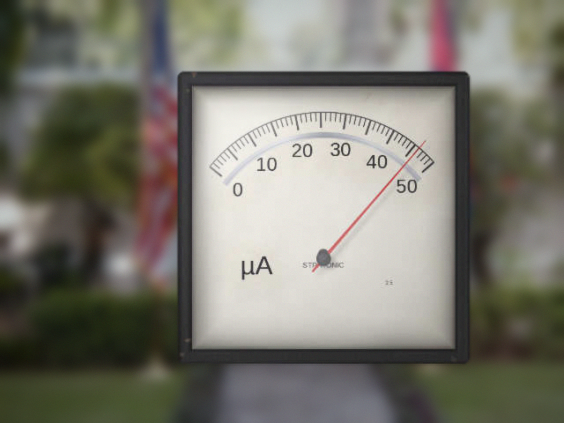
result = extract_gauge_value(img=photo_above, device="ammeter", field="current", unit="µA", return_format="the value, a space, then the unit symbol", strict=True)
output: 46 µA
